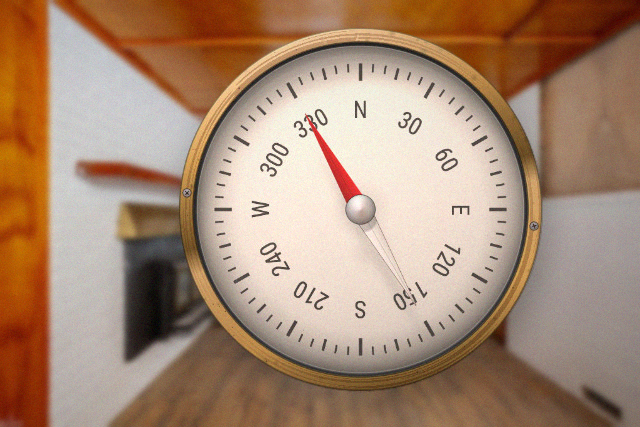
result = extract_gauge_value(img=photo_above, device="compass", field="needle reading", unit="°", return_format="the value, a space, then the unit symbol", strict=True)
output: 330 °
